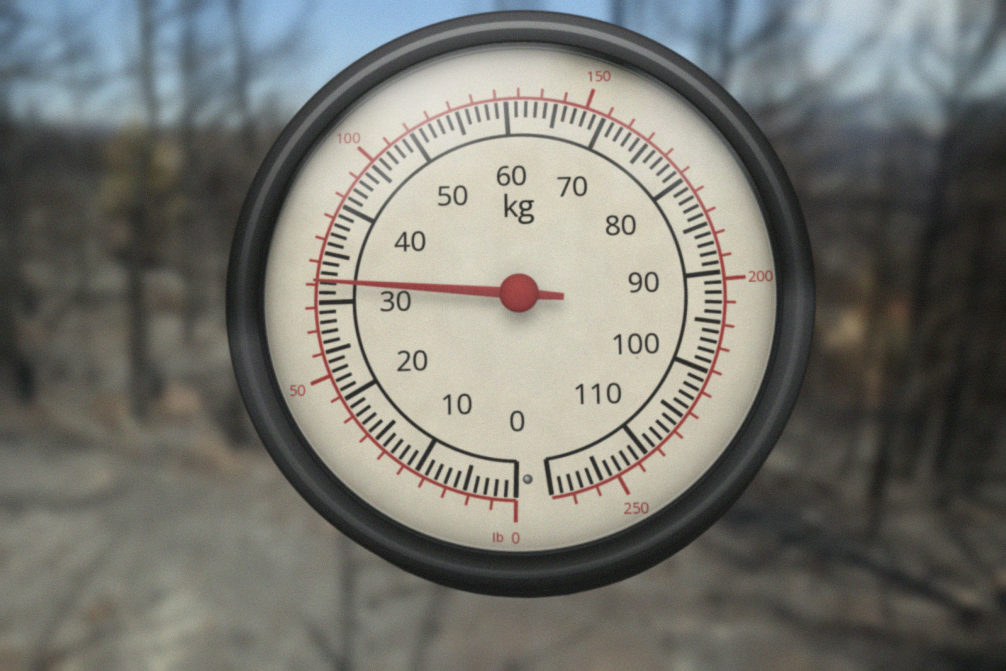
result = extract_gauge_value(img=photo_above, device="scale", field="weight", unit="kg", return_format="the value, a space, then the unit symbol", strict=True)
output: 32 kg
